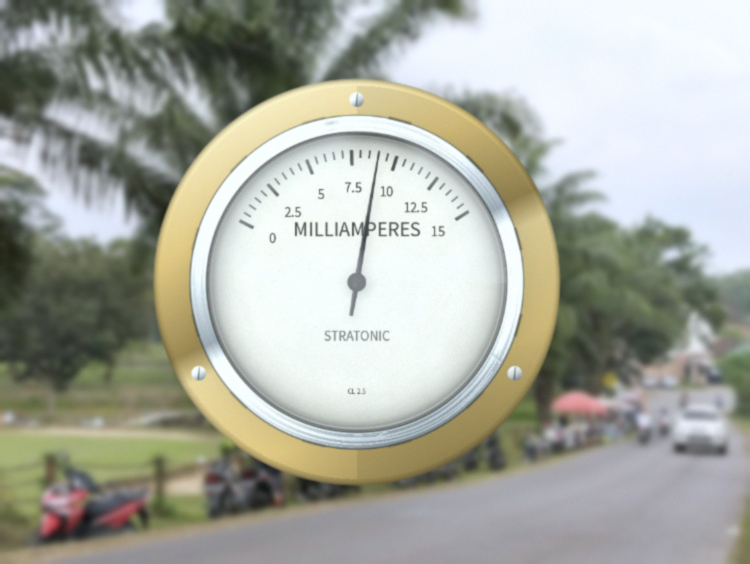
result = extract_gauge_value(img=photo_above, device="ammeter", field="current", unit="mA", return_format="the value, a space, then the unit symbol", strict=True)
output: 9 mA
